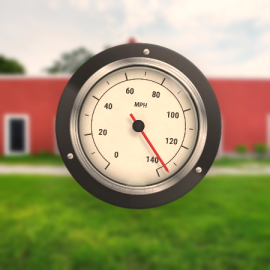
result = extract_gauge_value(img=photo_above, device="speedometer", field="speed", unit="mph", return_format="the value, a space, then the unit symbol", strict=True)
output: 135 mph
